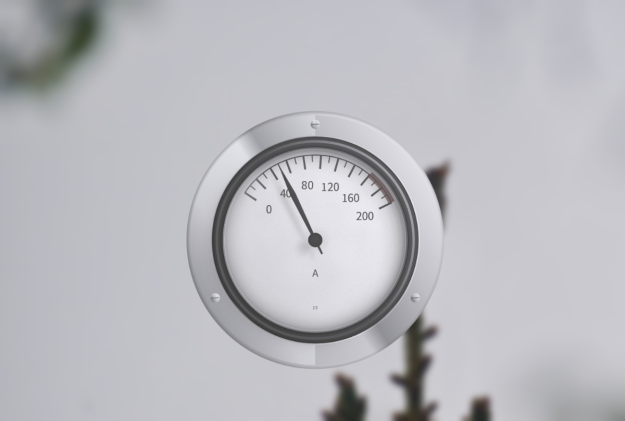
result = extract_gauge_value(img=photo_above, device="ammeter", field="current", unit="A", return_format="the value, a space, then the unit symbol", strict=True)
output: 50 A
